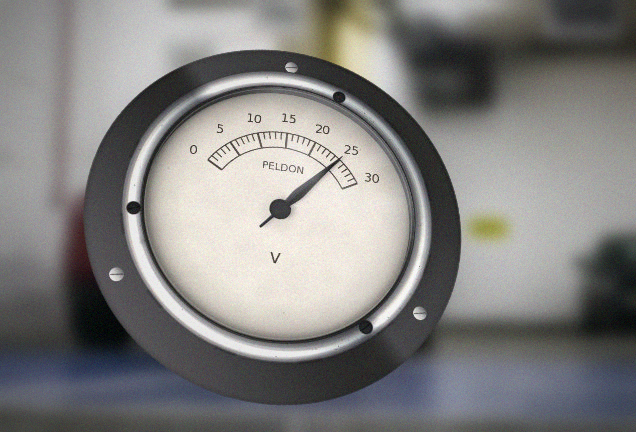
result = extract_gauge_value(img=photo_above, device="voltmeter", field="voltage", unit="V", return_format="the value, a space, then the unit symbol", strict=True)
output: 25 V
